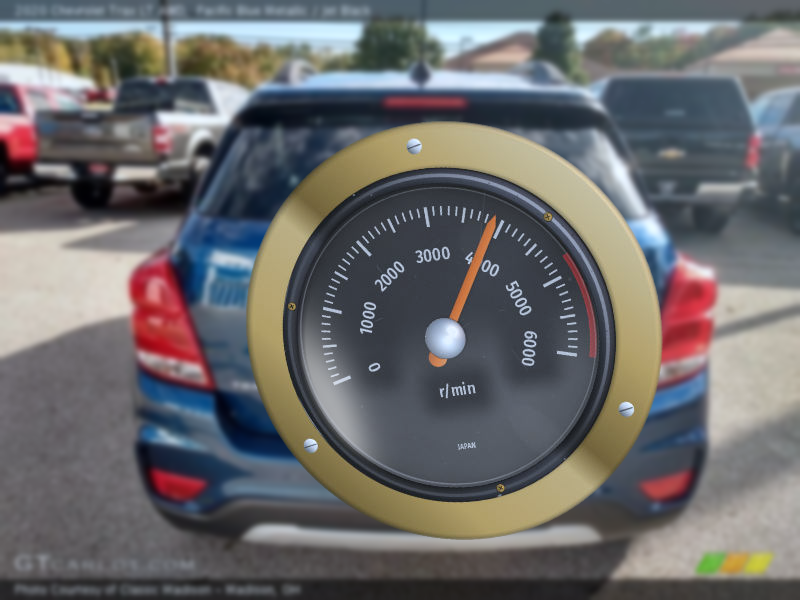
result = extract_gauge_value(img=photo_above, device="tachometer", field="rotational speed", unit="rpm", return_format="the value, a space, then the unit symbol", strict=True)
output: 3900 rpm
